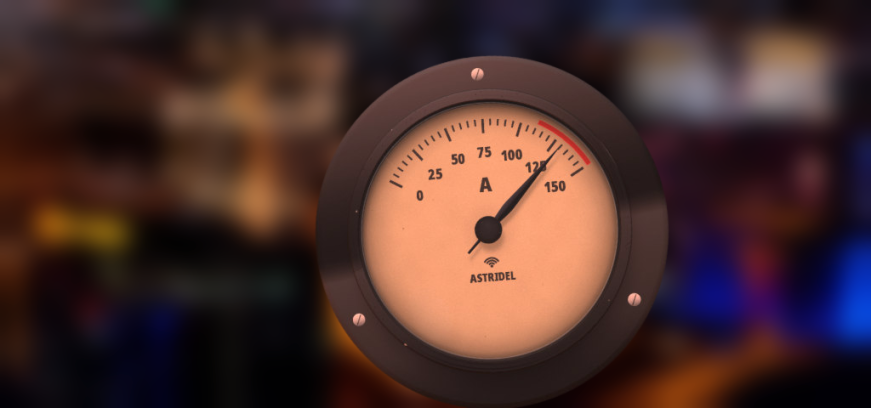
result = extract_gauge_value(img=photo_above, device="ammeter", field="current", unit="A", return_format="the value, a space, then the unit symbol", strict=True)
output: 130 A
